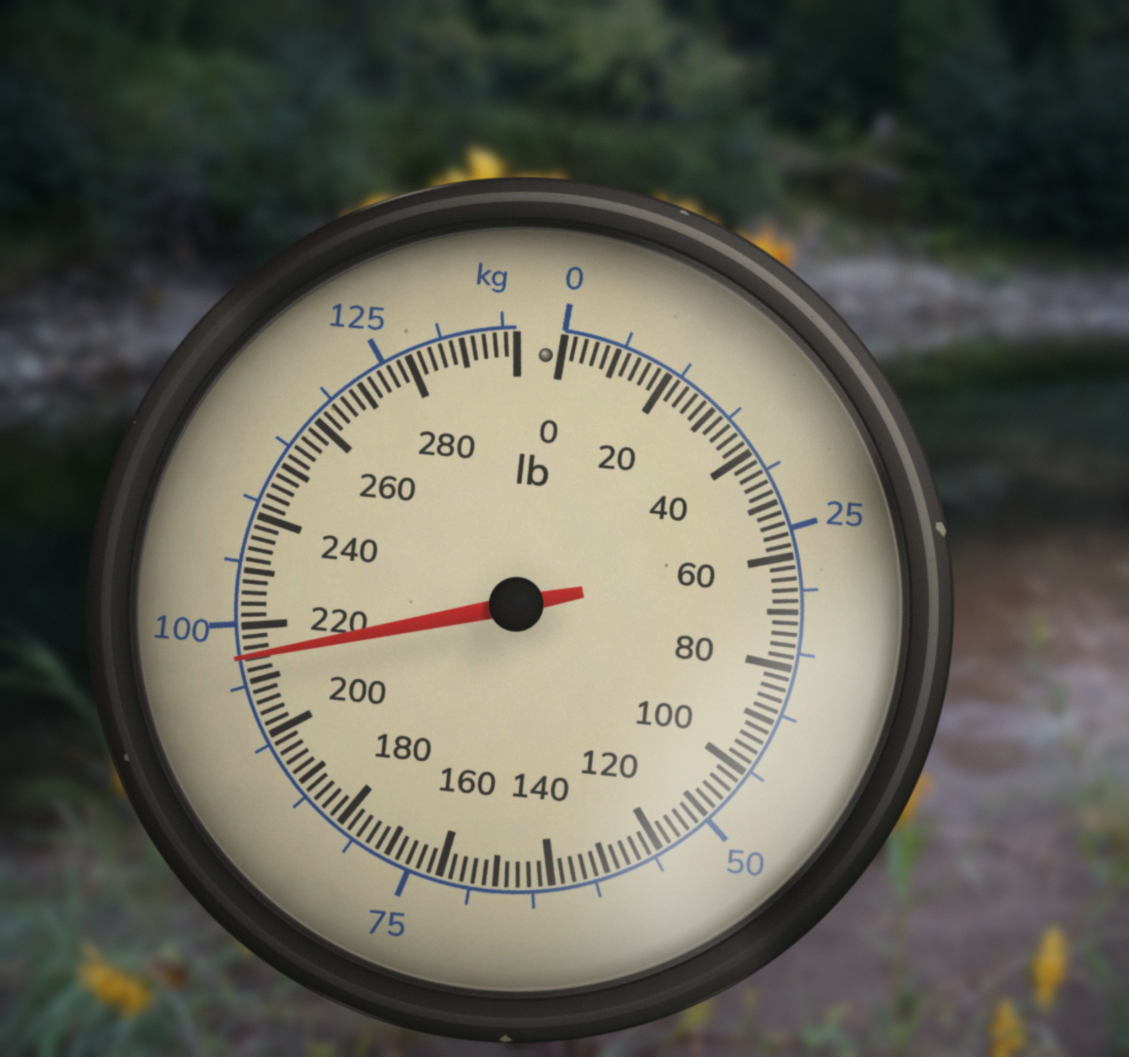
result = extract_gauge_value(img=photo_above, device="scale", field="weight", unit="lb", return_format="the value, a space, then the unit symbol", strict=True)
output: 214 lb
